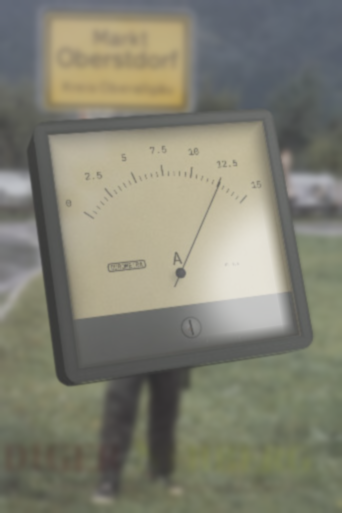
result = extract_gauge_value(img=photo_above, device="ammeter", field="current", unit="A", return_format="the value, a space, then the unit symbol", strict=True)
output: 12.5 A
